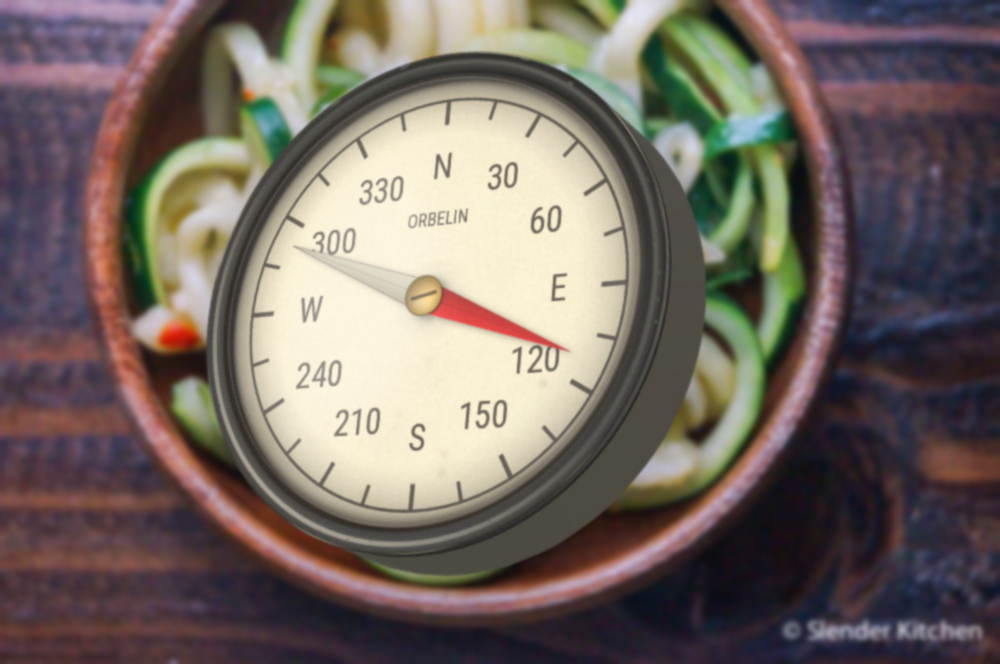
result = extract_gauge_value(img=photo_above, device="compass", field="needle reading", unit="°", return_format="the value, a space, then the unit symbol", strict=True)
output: 112.5 °
